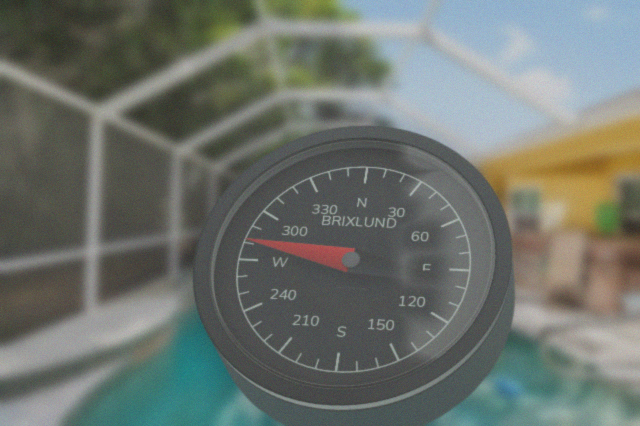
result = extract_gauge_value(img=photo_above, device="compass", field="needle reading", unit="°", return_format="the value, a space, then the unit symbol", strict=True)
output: 280 °
